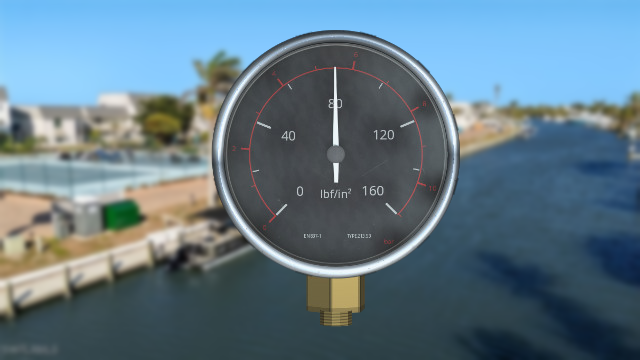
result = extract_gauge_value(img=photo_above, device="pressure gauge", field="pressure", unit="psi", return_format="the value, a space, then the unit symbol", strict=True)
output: 80 psi
